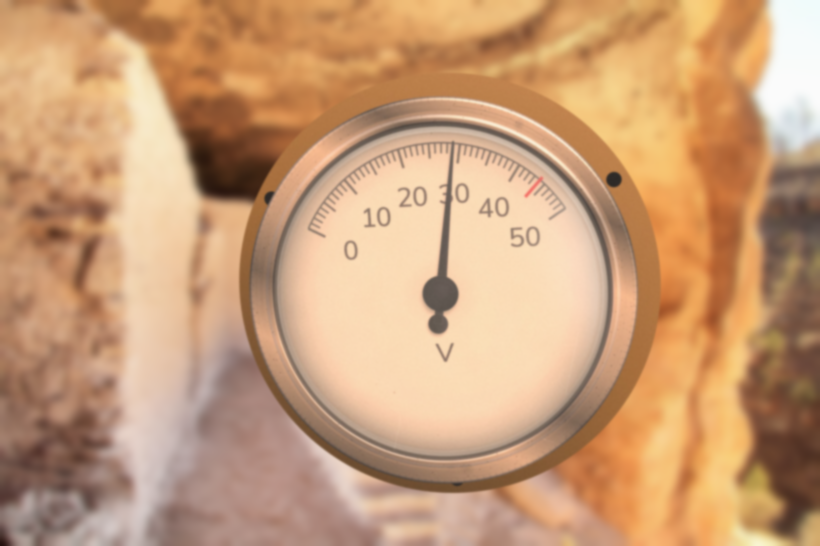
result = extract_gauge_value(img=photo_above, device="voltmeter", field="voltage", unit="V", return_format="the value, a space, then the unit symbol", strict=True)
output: 29 V
